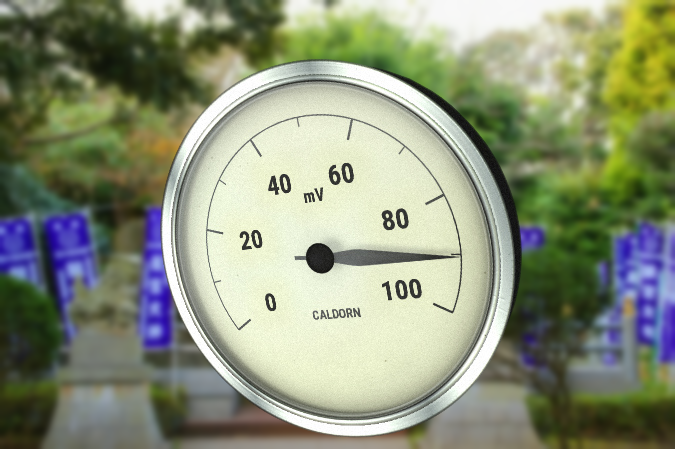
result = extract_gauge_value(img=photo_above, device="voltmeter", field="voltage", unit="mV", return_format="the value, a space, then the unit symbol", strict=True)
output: 90 mV
